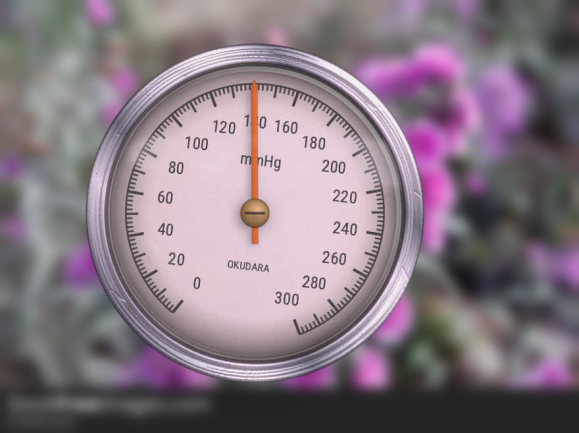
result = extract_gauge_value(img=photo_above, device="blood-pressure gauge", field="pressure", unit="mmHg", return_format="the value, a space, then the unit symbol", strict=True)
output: 140 mmHg
